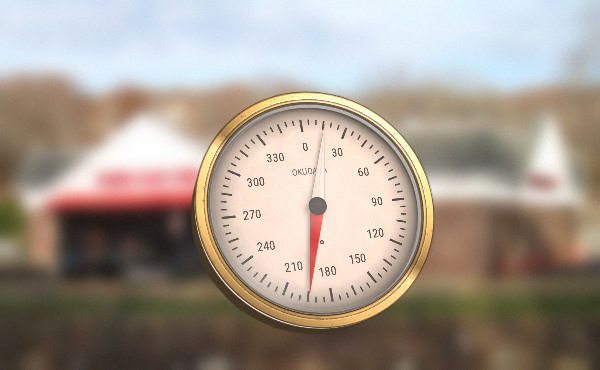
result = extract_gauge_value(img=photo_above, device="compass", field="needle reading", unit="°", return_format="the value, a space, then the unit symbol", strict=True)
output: 195 °
